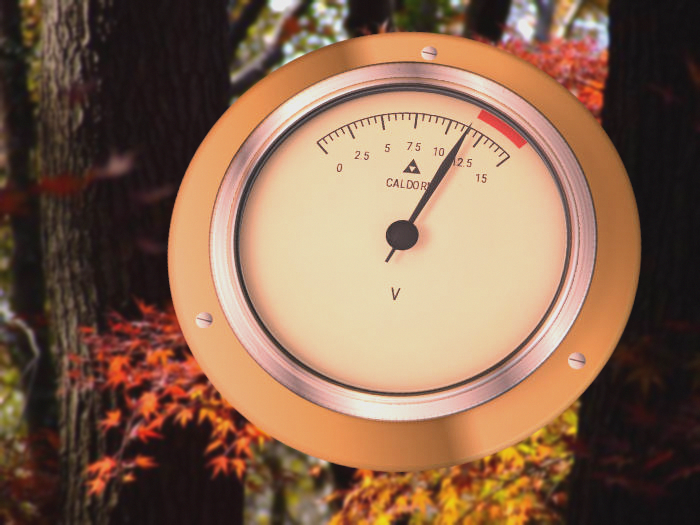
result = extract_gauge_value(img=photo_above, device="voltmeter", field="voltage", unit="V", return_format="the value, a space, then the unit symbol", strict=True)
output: 11.5 V
